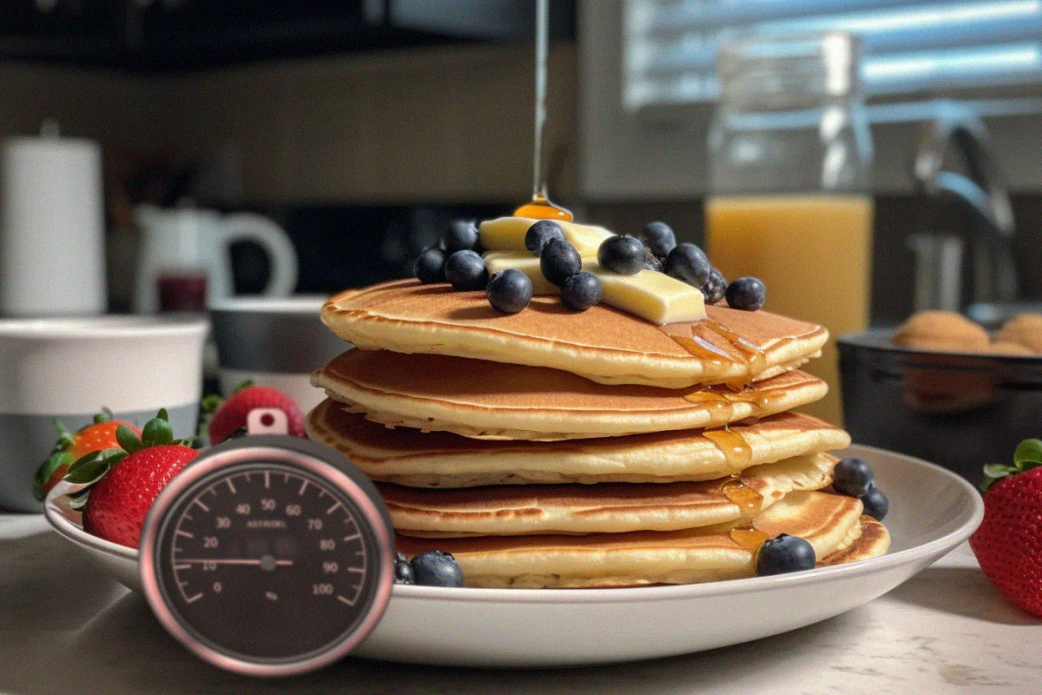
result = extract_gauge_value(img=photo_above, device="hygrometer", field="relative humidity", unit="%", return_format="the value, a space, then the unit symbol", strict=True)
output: 12.5 %
